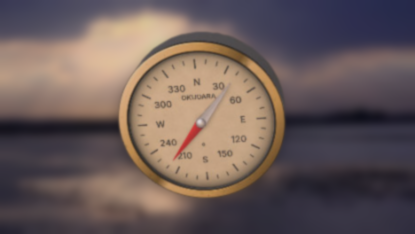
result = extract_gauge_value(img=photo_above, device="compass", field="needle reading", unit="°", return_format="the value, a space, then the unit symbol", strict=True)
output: 220 °
